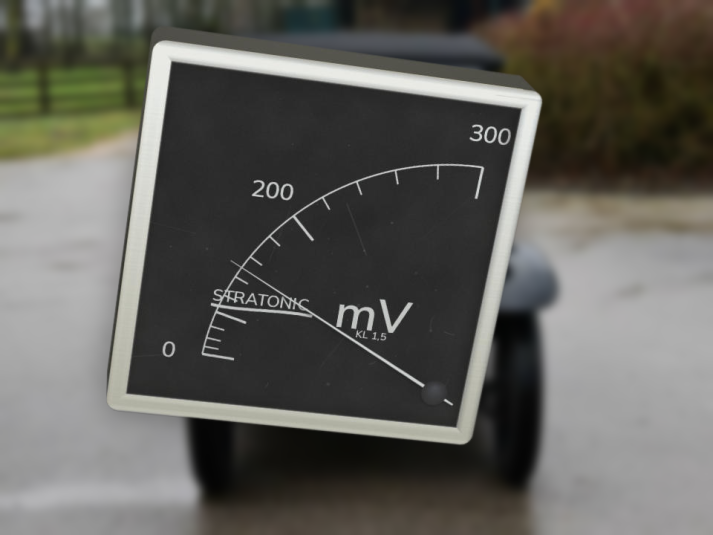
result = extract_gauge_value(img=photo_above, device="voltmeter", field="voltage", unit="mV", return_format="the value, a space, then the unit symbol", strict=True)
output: 150 mV
